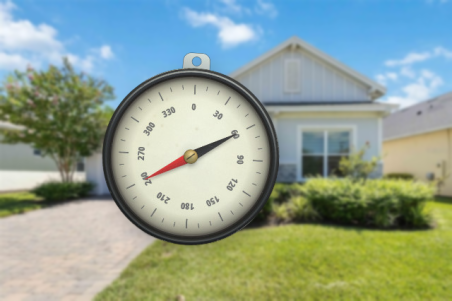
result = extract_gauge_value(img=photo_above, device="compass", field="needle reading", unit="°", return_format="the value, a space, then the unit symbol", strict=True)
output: 240 °
